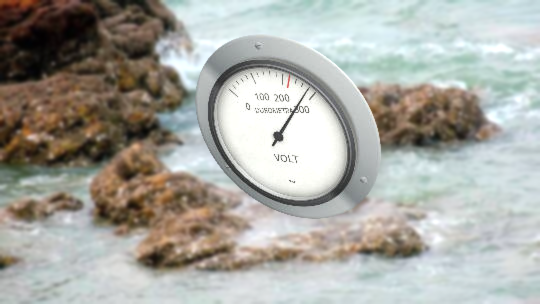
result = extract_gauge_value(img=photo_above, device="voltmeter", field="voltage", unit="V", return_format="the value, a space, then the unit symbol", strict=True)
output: 280 V
